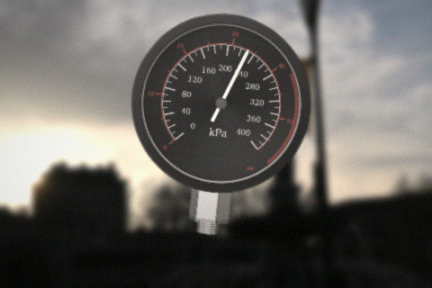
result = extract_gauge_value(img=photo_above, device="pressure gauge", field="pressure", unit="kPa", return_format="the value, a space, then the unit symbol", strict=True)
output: 230 kPa
